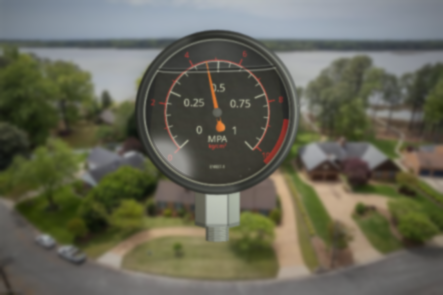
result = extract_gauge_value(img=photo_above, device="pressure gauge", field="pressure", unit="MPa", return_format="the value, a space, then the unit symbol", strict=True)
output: 0.45 MPa
